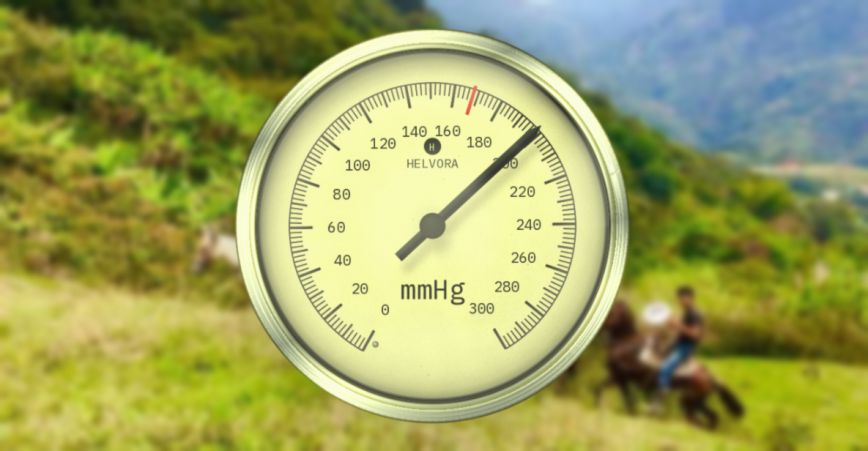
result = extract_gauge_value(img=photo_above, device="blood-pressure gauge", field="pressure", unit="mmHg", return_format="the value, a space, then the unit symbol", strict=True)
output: 198 mmHg
